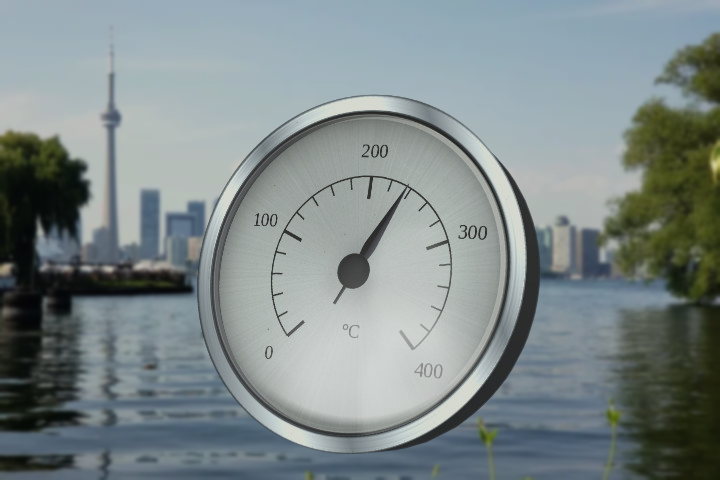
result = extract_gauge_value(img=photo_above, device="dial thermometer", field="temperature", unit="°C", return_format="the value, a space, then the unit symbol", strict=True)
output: 240 °C
